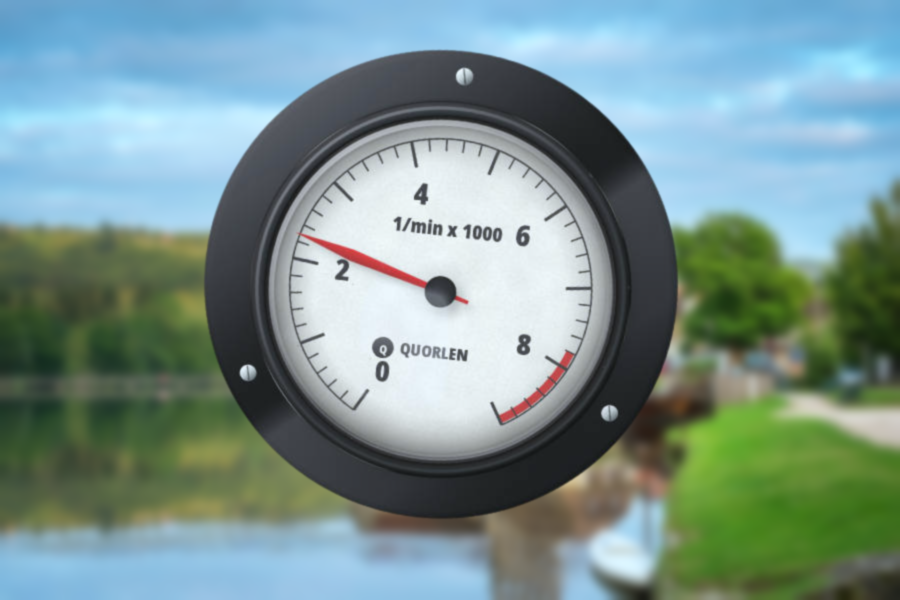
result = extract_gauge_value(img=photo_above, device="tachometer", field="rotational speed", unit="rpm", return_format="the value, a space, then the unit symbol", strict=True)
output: 2300 rpm
